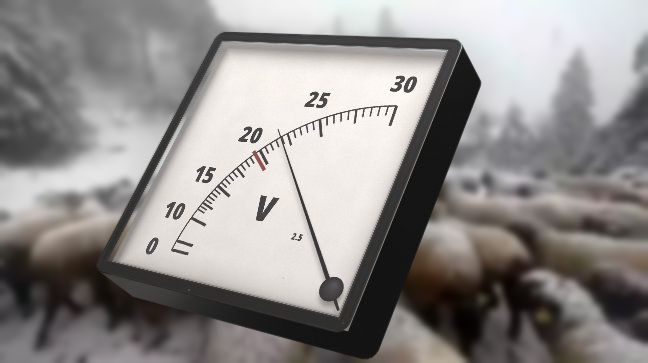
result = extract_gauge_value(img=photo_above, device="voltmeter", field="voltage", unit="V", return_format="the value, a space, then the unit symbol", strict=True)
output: 22 V
